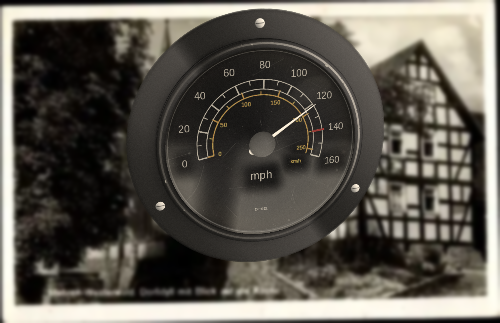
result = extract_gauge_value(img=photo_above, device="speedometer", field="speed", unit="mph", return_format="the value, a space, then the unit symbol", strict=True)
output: 120 mph
